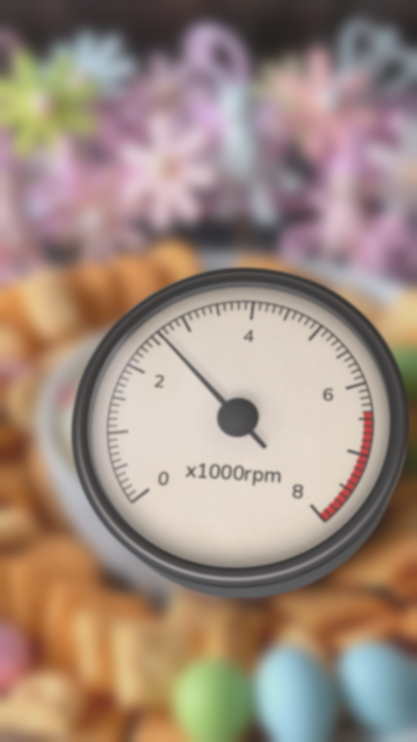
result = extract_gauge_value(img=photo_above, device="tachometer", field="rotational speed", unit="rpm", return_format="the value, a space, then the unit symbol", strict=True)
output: 2600 rpm
